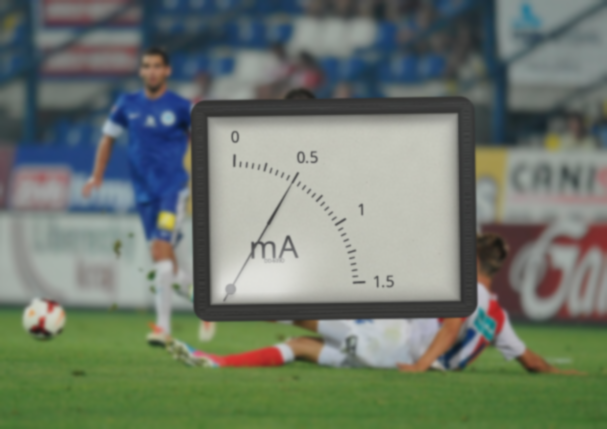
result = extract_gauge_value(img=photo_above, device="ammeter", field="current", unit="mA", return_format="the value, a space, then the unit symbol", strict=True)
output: 0.5 mA
